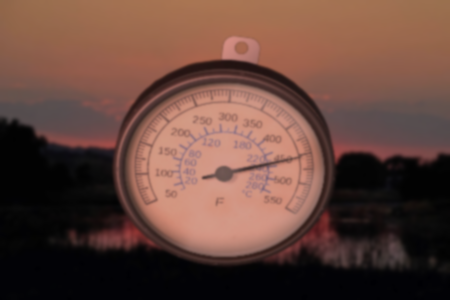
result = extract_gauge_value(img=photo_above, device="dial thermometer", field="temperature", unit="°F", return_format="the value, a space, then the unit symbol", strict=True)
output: 450 °F
